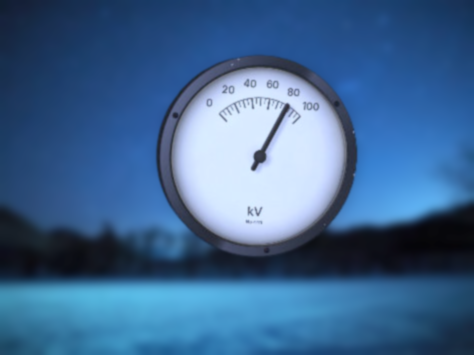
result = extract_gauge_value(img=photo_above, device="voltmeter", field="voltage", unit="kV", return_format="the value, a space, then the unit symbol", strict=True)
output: 80 kV
